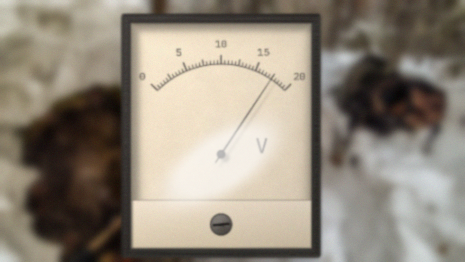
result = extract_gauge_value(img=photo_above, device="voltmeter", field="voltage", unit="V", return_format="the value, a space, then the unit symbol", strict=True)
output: 17.5 V
